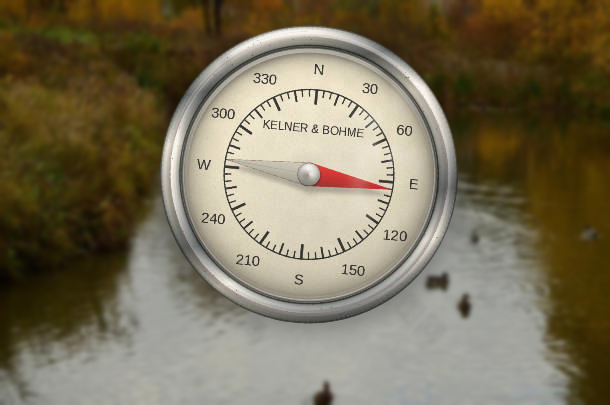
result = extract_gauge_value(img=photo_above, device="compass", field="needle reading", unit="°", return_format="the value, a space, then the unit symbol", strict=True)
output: 95 °
